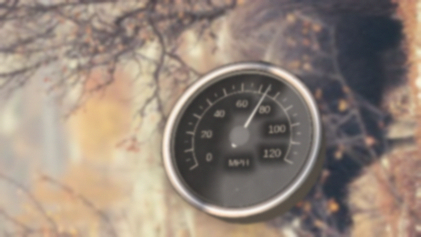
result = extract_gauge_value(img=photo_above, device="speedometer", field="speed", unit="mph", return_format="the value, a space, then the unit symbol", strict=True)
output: 75 mph
